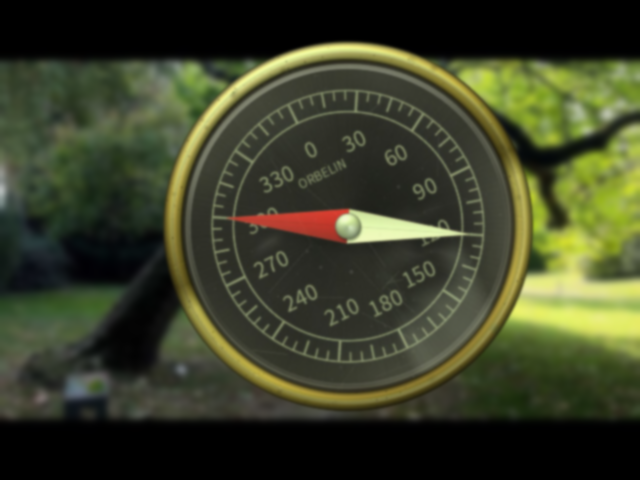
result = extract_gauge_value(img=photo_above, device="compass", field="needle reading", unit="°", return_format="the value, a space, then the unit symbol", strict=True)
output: 300 °
